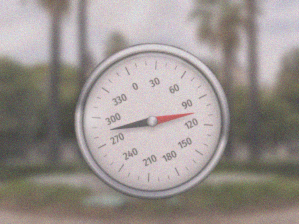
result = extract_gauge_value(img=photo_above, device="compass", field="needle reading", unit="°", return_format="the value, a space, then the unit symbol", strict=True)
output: 105 °
